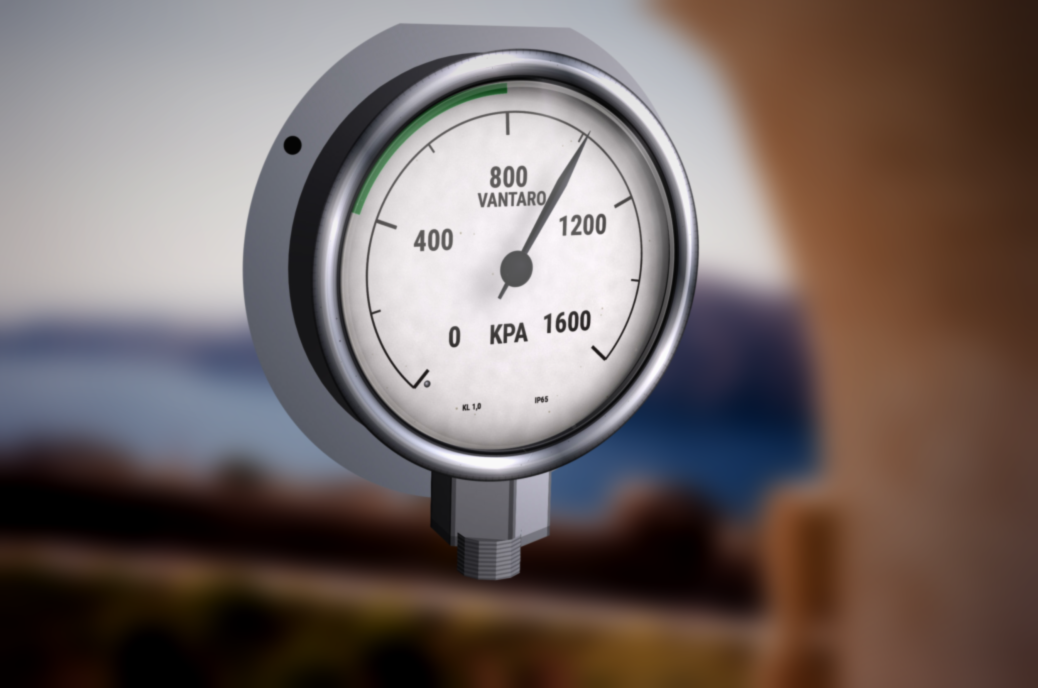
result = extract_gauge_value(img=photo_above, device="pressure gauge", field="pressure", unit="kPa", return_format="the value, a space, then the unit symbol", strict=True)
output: 1000 kPa
